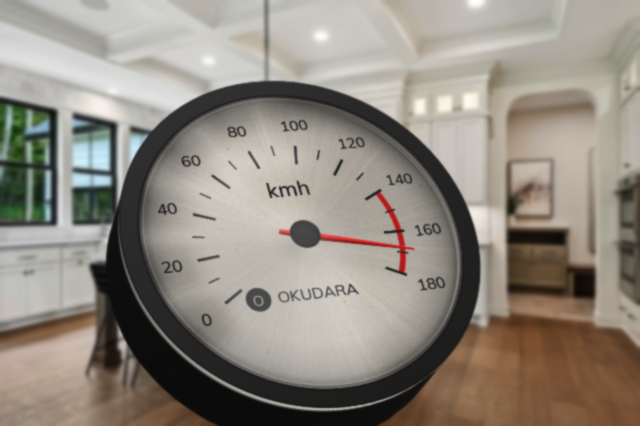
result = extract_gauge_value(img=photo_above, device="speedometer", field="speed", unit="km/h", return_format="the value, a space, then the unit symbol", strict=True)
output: 170 km/h
